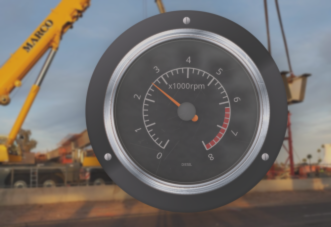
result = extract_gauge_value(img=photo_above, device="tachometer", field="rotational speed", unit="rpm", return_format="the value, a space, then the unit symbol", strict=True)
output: 2600 rpm
